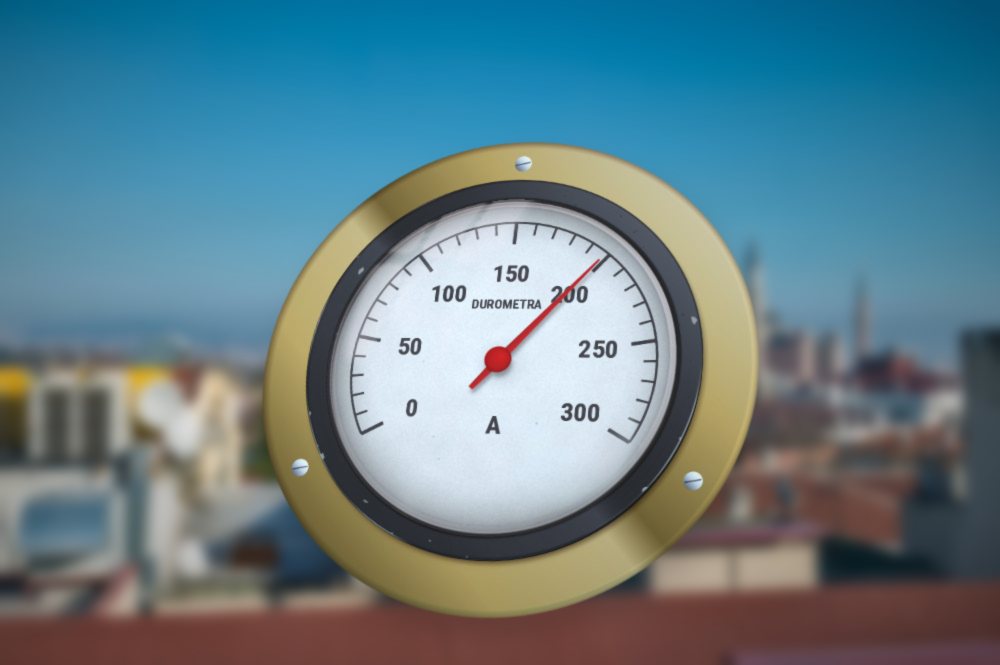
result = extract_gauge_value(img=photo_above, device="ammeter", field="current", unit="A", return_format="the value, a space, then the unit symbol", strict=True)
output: 200 A
